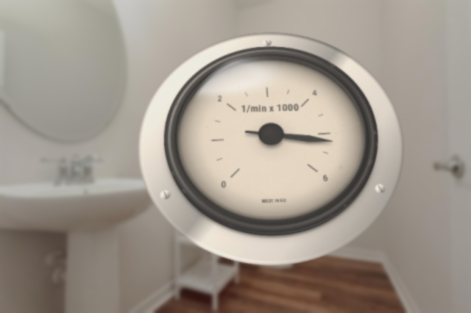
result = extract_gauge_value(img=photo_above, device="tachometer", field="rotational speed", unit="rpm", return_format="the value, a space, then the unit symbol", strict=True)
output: 5250 rpm
